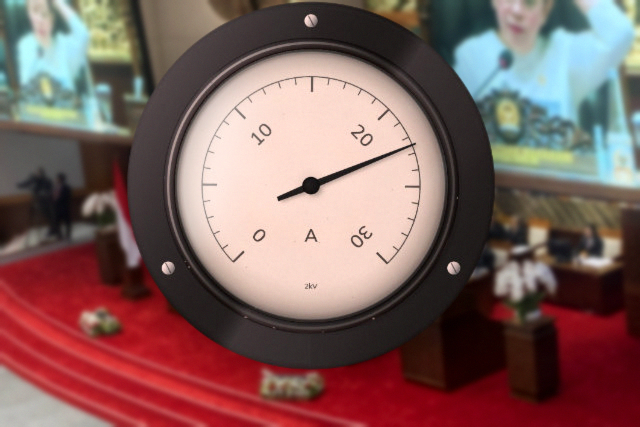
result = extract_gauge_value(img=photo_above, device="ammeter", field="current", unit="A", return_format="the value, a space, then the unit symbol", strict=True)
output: 22.5 A
